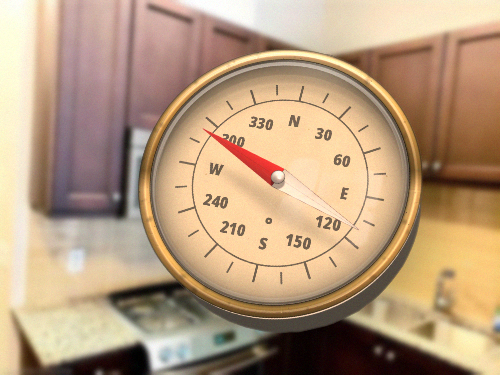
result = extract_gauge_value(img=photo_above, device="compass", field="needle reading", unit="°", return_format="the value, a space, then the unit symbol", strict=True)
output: 292.5 °
